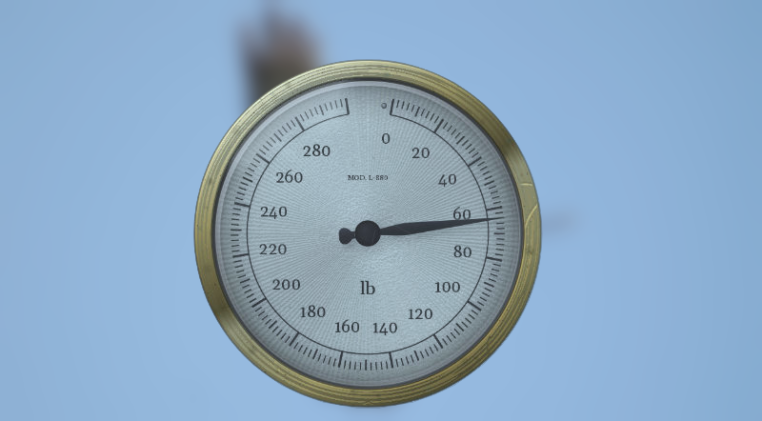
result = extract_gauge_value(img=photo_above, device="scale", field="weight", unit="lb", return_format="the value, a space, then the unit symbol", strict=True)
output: 64 lb
